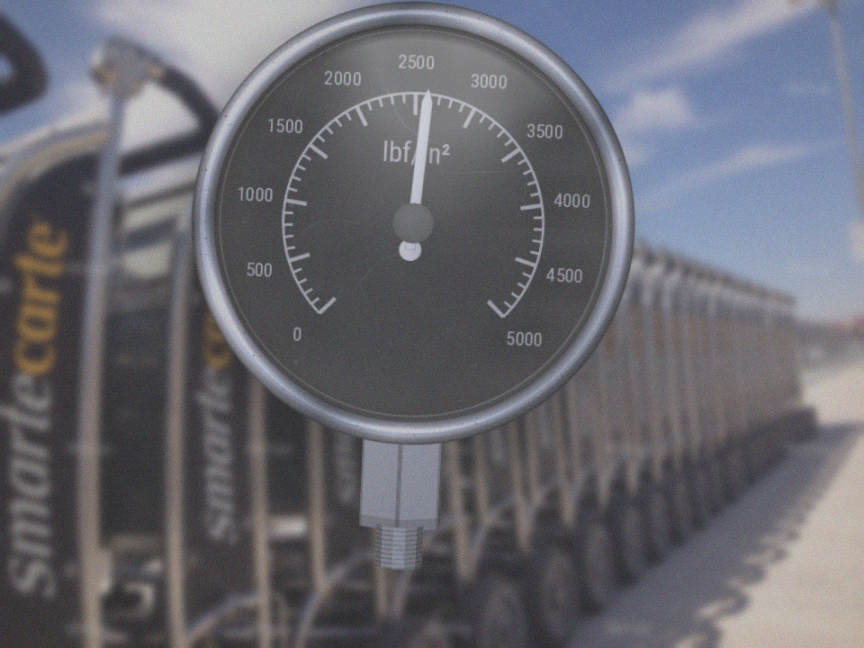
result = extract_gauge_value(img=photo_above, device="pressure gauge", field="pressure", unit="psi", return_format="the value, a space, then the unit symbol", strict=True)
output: 2600 psi
